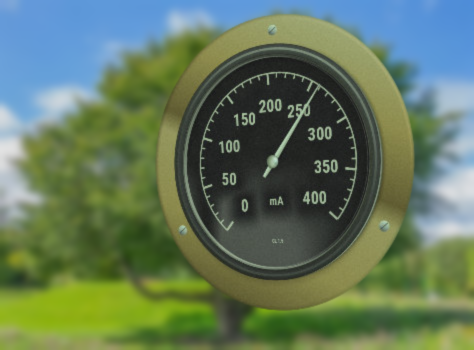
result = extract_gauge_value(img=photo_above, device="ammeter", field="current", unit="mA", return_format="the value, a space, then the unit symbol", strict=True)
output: 260 mA
